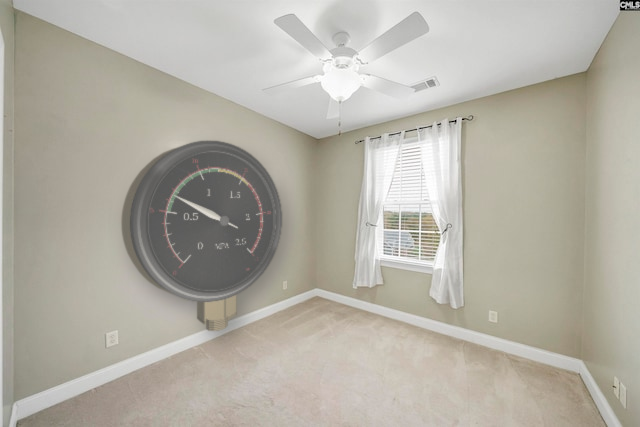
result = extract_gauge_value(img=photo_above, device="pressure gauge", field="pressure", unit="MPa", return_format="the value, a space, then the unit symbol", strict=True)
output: 0.65 MPa
